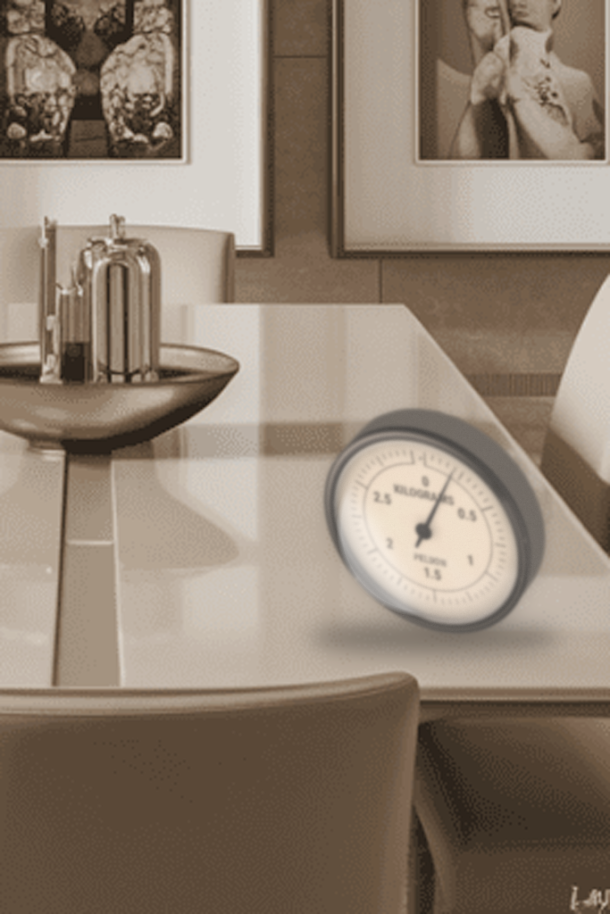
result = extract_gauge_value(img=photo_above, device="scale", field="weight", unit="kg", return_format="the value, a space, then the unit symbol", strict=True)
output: 0.2 kg
